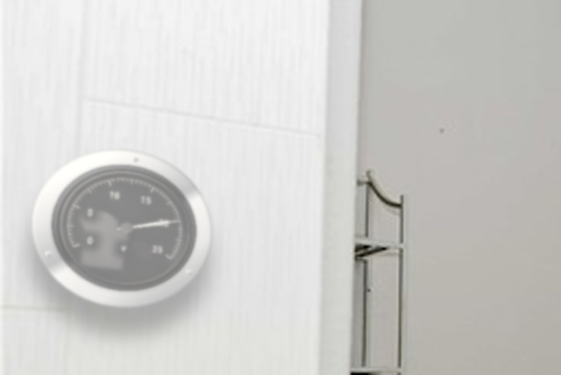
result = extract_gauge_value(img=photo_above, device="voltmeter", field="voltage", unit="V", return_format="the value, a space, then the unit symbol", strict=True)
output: 20 V
